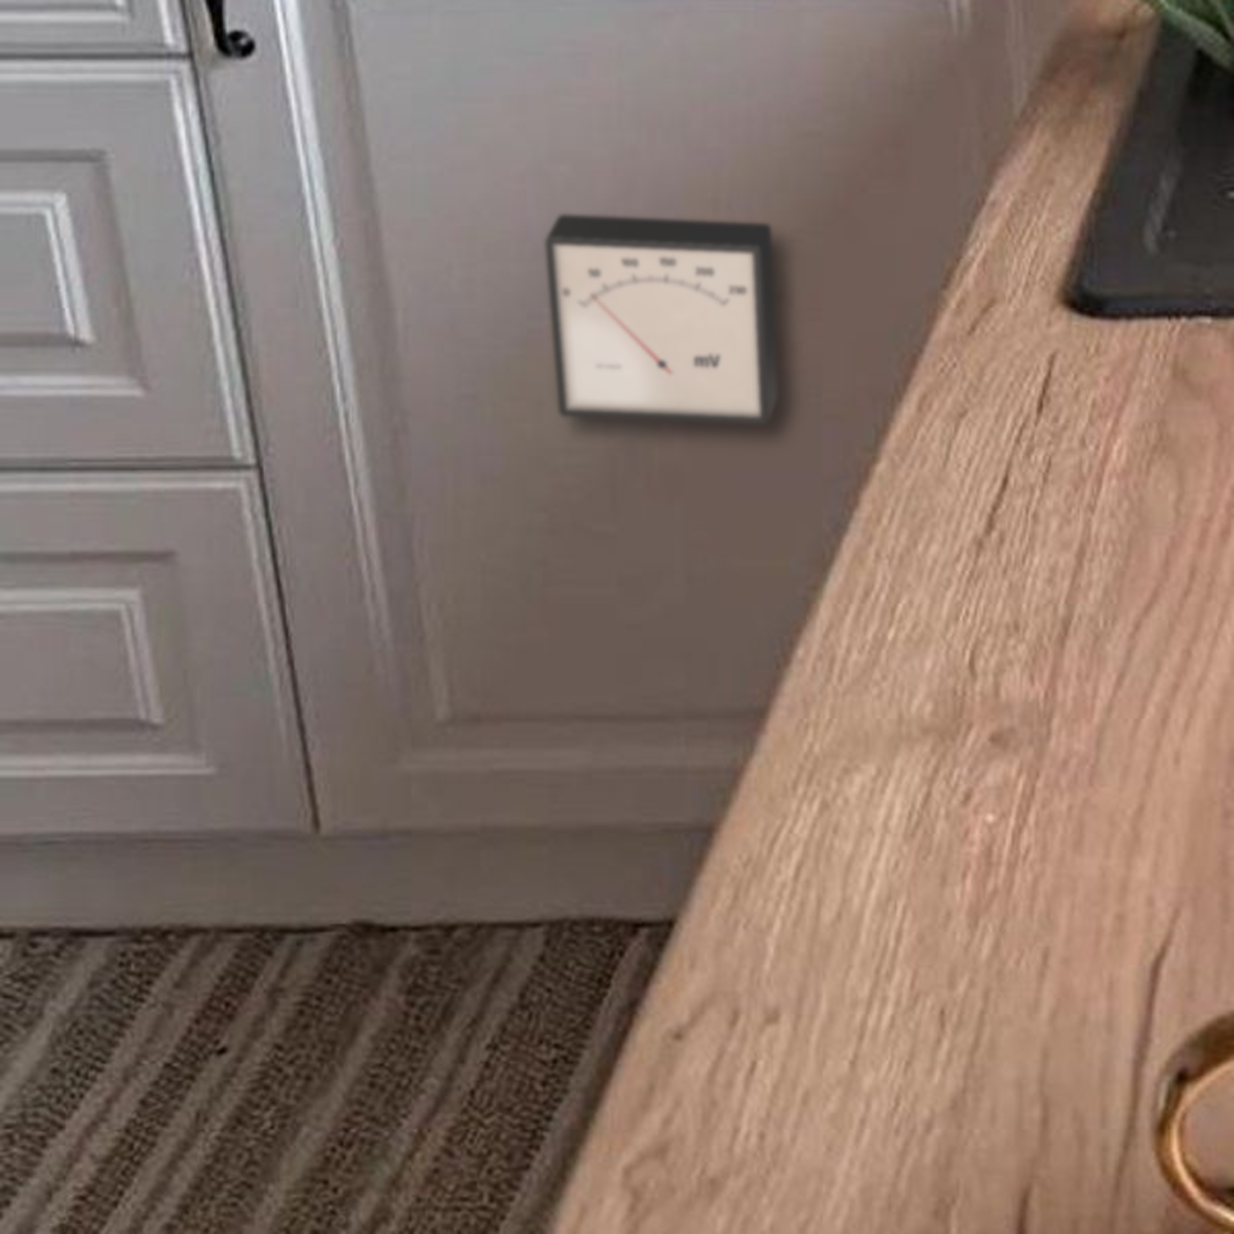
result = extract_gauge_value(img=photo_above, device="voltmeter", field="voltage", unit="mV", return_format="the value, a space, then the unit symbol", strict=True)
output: 25 mV
